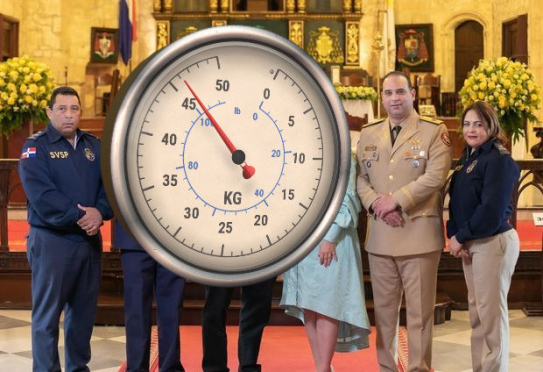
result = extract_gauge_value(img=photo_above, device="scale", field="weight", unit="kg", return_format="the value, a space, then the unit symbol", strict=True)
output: 46 kg
